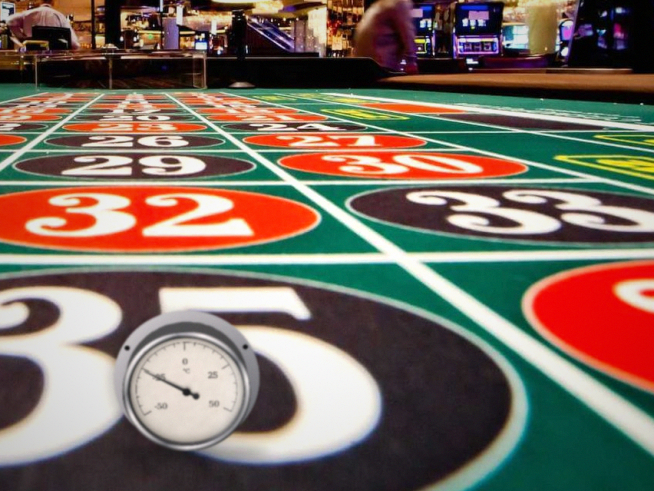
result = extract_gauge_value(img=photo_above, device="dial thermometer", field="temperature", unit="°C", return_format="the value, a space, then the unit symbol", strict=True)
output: -25 °C
